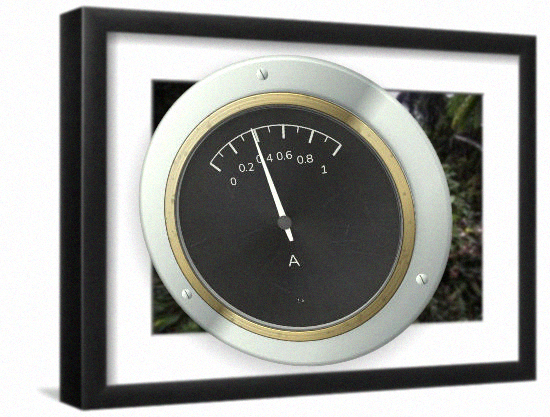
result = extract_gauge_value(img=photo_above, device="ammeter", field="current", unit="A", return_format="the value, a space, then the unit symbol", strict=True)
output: 0.4 A
